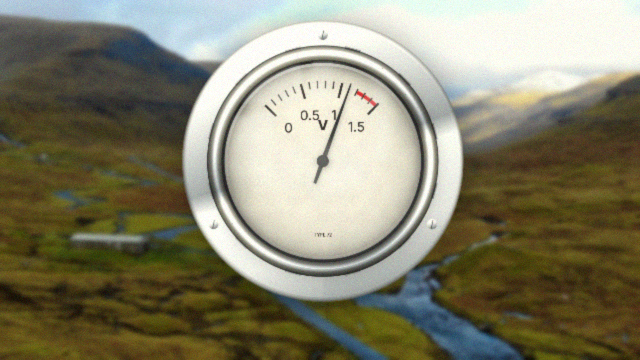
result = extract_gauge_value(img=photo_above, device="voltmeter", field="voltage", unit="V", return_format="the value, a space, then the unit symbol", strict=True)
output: 1.1 V
